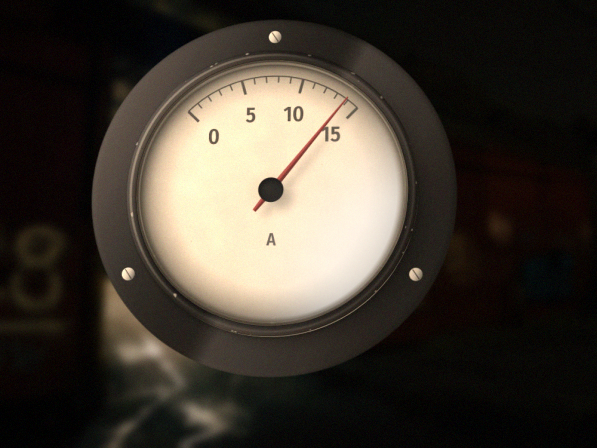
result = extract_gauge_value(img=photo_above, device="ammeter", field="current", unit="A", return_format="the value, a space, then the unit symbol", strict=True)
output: 14 A
